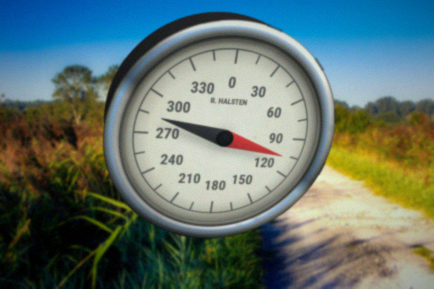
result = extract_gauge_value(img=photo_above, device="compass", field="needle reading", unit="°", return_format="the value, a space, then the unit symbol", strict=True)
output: 105 °
